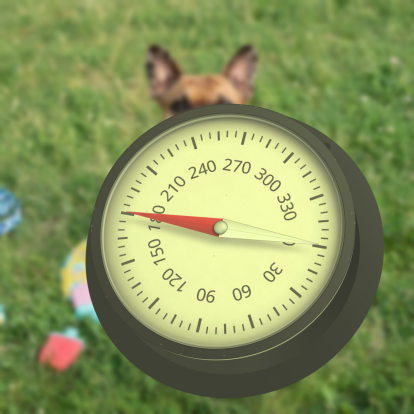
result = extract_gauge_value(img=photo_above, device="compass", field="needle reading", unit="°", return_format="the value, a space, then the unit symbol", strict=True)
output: 180 °
